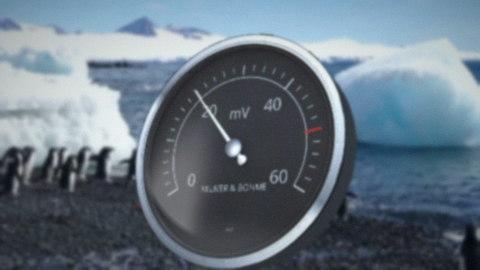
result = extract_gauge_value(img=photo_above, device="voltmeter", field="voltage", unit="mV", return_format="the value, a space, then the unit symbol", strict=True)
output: 20 mV
